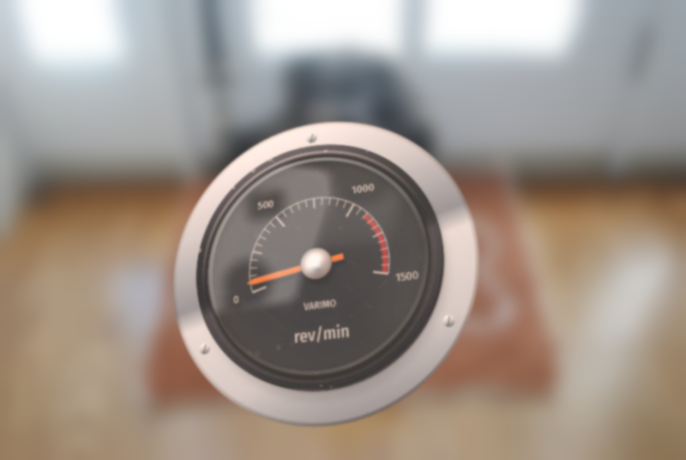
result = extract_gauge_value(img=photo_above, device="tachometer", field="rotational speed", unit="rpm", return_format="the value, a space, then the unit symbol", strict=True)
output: 50 rpm
